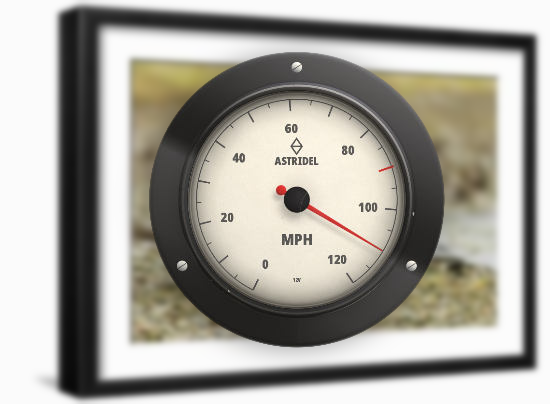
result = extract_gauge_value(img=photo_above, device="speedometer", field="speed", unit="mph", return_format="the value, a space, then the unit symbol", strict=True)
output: 110 mph
